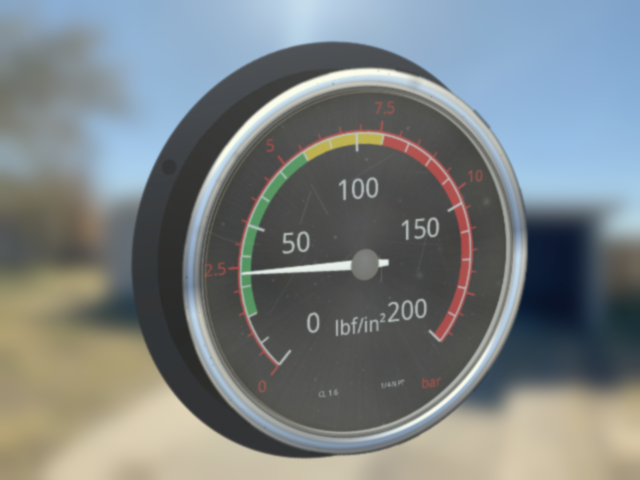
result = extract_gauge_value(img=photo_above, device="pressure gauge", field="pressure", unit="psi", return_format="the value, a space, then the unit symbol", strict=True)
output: 35 psi
